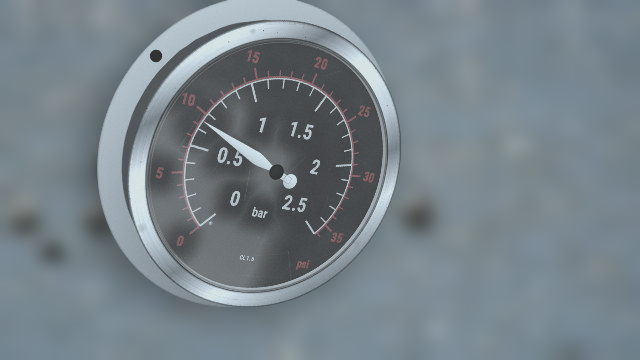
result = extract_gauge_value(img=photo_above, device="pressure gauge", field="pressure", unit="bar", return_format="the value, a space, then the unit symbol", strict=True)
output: 0.65 bar
